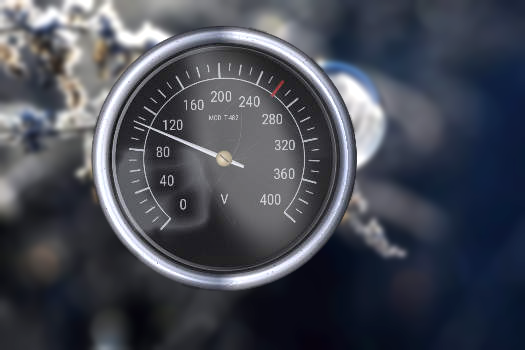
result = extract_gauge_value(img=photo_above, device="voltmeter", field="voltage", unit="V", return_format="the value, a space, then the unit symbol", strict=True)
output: 105 V
